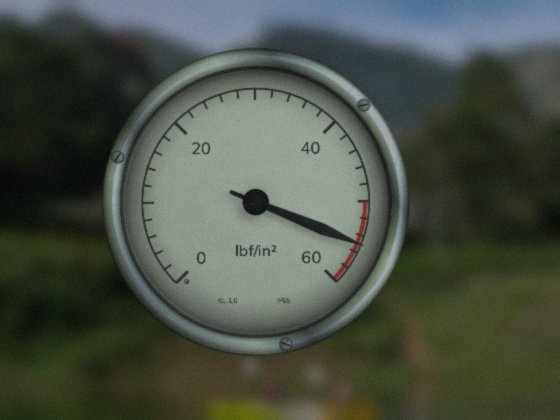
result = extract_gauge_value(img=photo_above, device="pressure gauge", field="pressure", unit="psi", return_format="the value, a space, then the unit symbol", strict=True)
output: 55 psi
